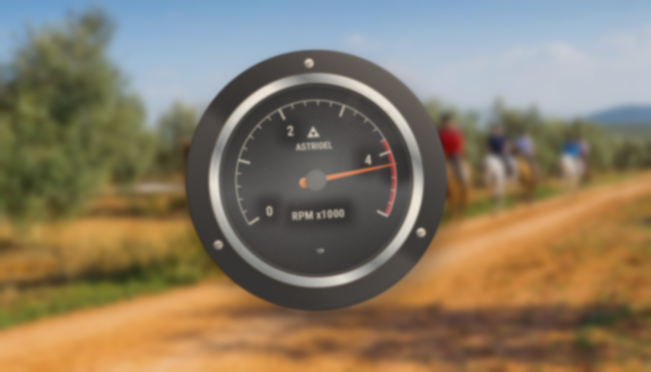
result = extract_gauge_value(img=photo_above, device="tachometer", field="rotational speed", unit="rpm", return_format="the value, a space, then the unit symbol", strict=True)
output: 4200 rpm
